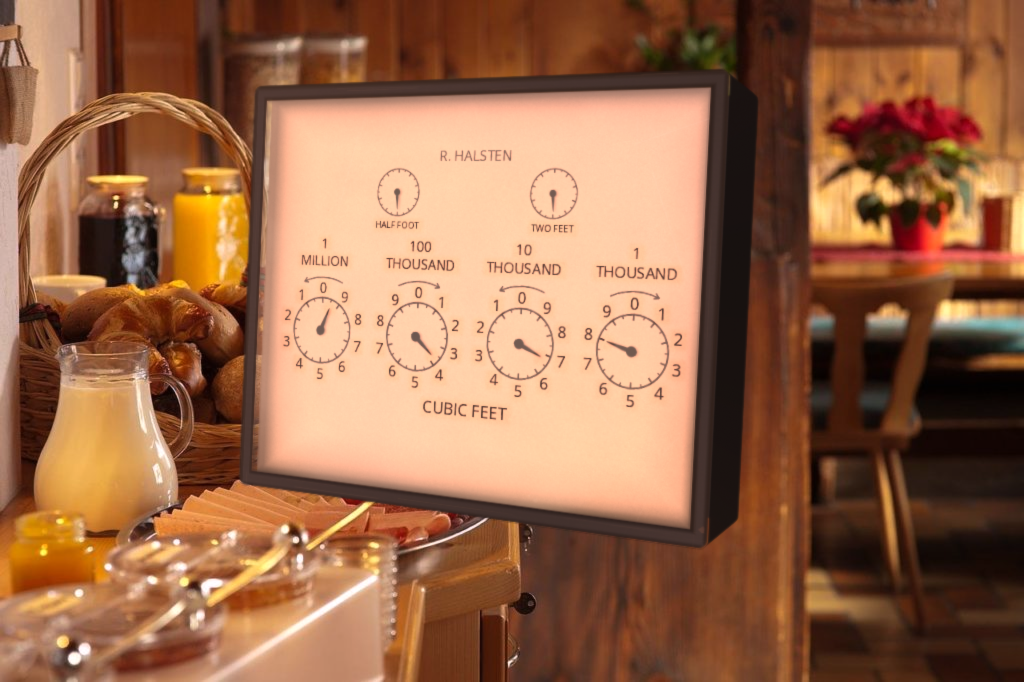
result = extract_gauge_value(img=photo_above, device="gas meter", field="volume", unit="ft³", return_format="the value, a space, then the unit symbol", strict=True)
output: 936800 ft³
